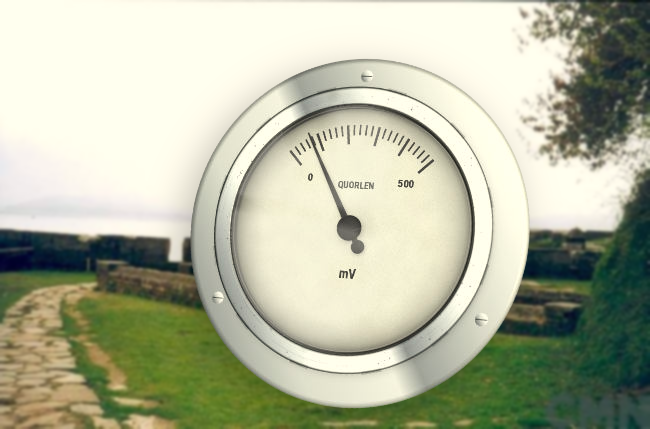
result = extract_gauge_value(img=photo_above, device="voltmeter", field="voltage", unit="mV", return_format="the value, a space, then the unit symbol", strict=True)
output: 80 mV
